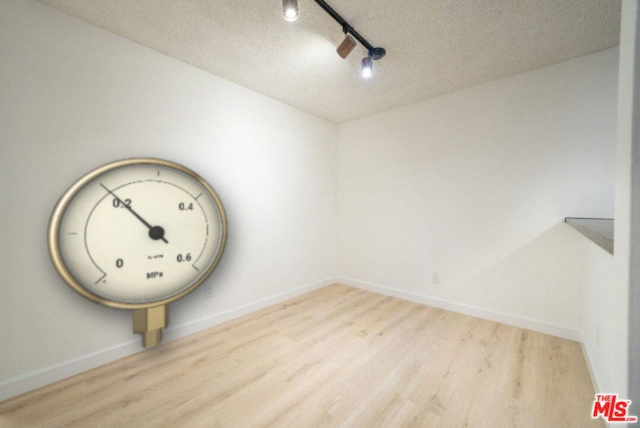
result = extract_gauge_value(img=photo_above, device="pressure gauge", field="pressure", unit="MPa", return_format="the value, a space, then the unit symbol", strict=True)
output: 0.2 MPa
